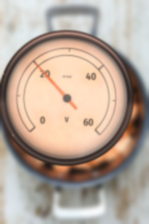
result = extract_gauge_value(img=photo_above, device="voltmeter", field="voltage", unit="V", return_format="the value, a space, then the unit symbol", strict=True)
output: 20 V
